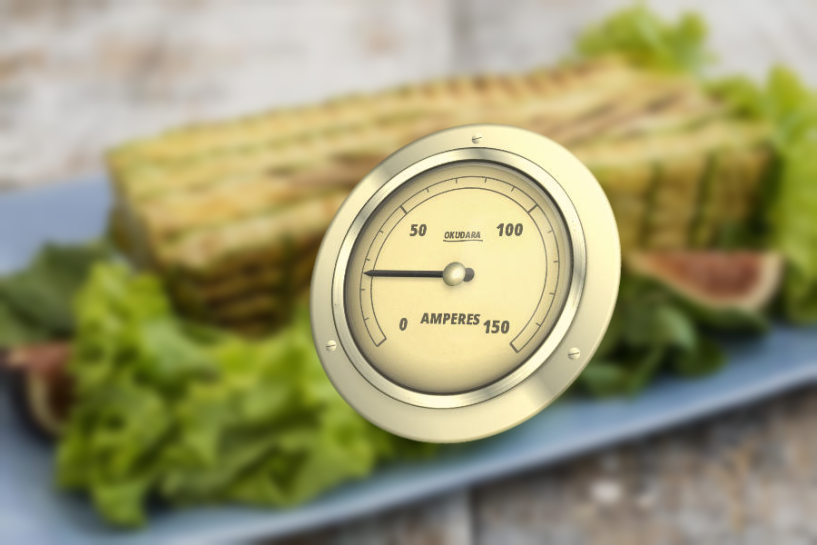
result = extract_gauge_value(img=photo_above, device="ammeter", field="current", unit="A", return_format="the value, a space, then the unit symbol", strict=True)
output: 25 A
